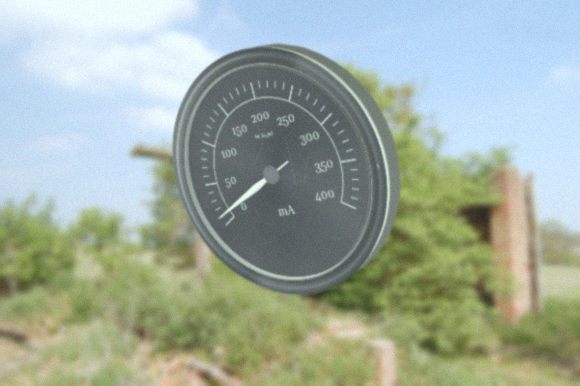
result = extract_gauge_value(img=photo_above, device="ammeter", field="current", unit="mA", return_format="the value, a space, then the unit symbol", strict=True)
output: 10 mA
